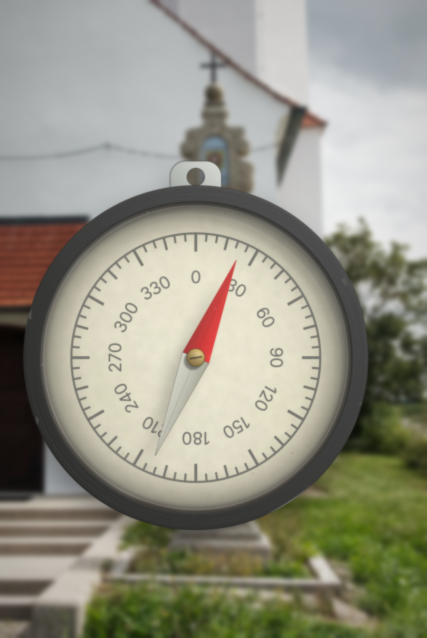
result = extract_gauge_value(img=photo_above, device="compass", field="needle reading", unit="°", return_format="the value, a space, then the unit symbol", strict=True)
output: 22.5 °
